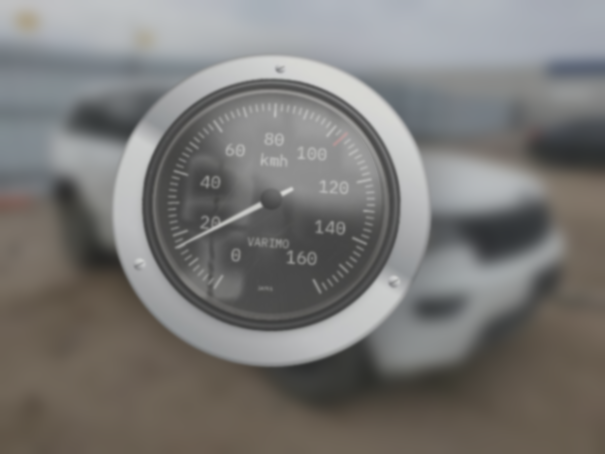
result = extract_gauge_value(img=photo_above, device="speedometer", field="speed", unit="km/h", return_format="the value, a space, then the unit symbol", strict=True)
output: 16 km/h
